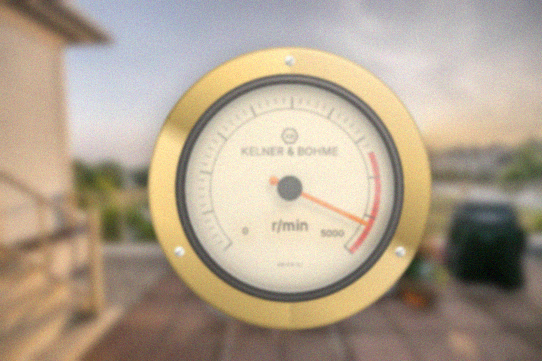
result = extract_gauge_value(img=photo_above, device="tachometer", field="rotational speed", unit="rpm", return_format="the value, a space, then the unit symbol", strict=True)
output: 4600 rpm
